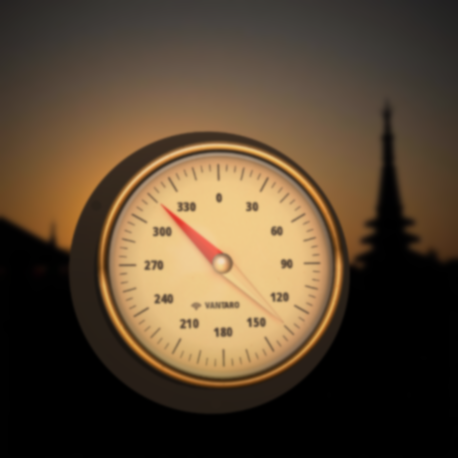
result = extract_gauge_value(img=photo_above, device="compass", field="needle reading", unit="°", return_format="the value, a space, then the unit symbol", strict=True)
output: 315 °
